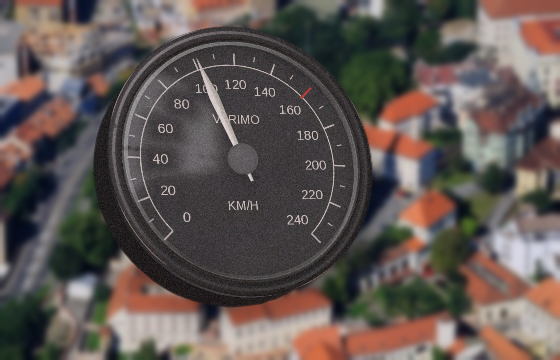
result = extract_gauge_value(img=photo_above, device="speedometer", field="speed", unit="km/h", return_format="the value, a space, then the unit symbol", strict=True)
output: 100 km/h
